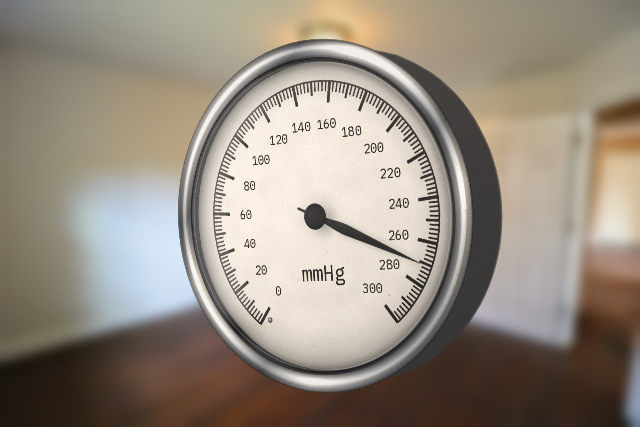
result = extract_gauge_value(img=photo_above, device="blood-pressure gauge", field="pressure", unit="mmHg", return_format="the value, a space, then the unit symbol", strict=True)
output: 270 mmHg
